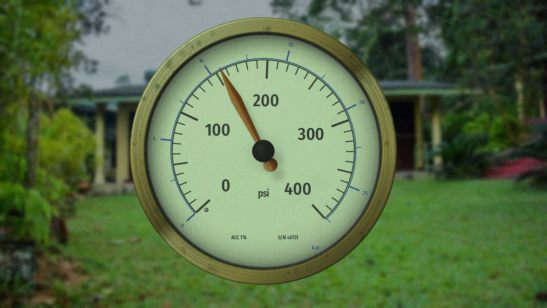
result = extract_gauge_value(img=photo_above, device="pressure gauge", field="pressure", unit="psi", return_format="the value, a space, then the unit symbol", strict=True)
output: 155 psi
